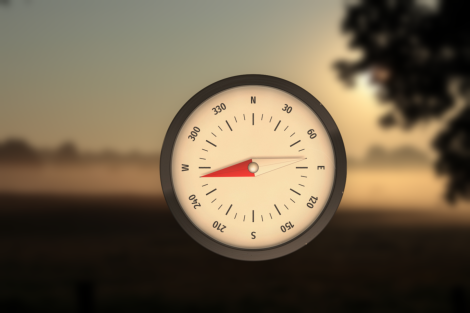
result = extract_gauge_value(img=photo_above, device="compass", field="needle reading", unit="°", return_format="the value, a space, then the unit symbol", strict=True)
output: 260 °
